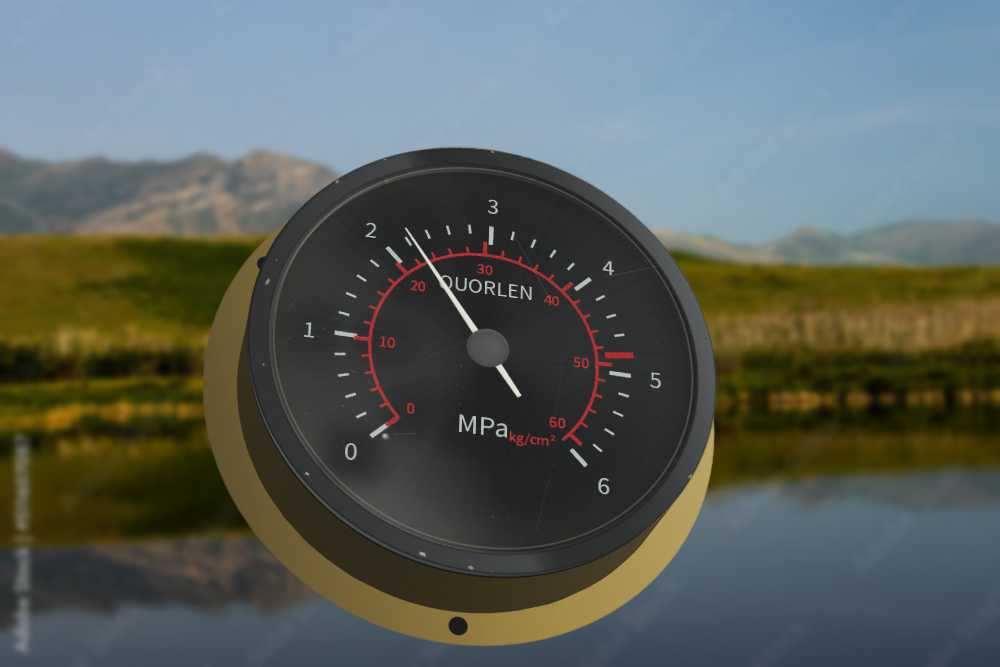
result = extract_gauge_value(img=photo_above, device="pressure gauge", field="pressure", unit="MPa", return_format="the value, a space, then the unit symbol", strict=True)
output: 2.2 MPa
